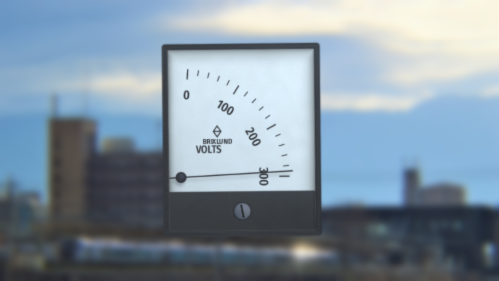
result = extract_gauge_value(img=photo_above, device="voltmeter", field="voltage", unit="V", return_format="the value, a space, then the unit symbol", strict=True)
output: 290 V
